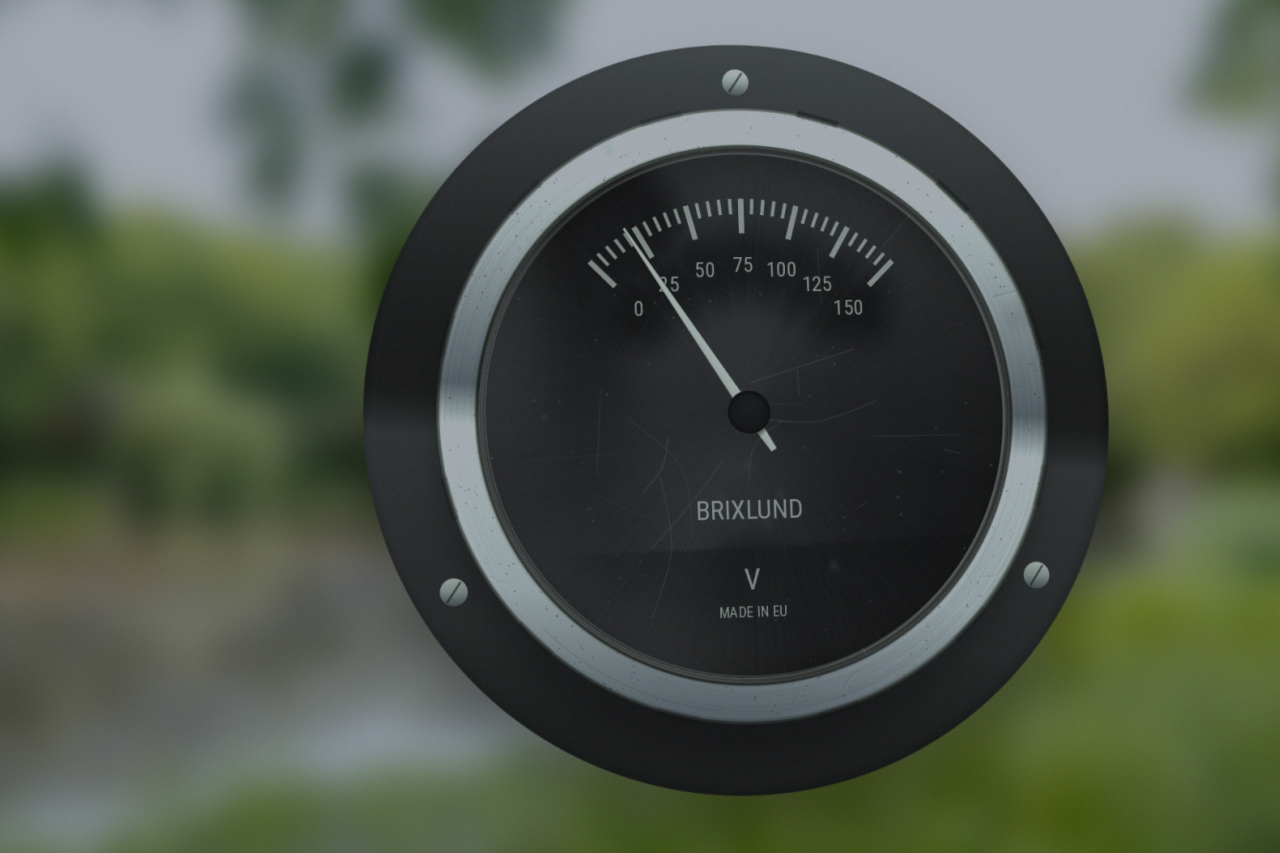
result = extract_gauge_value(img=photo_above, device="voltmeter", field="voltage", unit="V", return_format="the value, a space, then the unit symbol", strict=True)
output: 20 V
